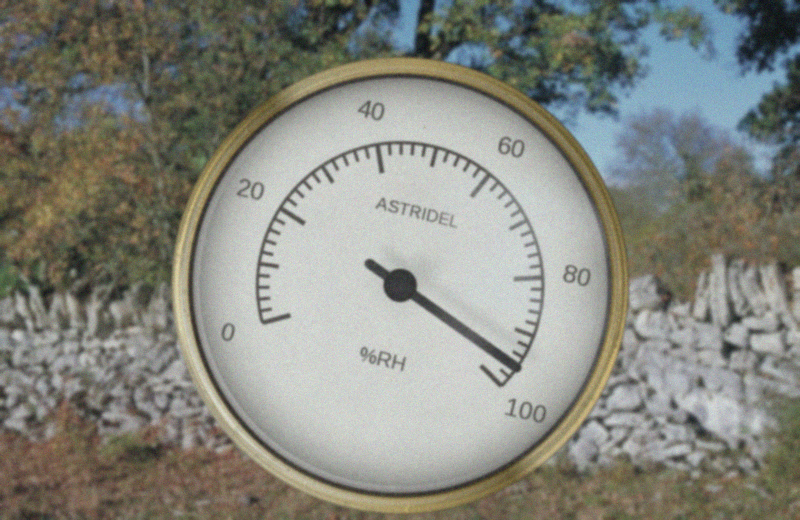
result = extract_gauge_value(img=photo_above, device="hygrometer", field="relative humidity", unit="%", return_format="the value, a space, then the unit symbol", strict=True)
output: 96 %
